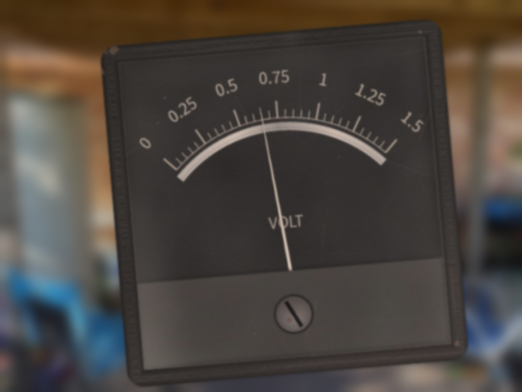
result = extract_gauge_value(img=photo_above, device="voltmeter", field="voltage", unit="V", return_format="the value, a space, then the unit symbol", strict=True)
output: 0.65 V
